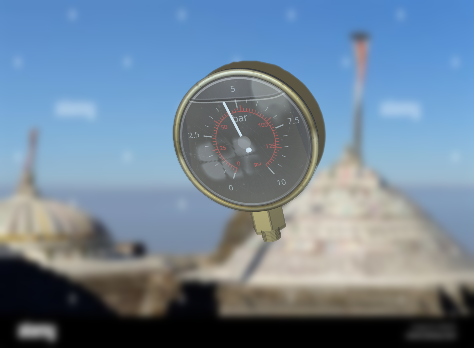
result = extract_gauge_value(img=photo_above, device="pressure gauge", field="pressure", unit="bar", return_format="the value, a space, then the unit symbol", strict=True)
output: 4.5 bar
